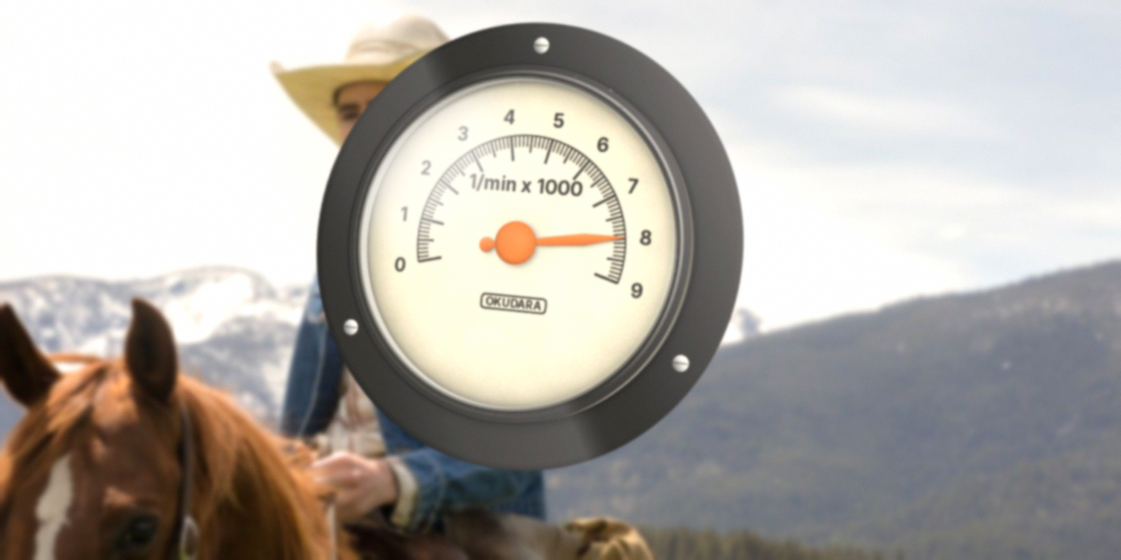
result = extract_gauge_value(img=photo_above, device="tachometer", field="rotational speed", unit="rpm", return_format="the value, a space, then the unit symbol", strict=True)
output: 8000 rpm
